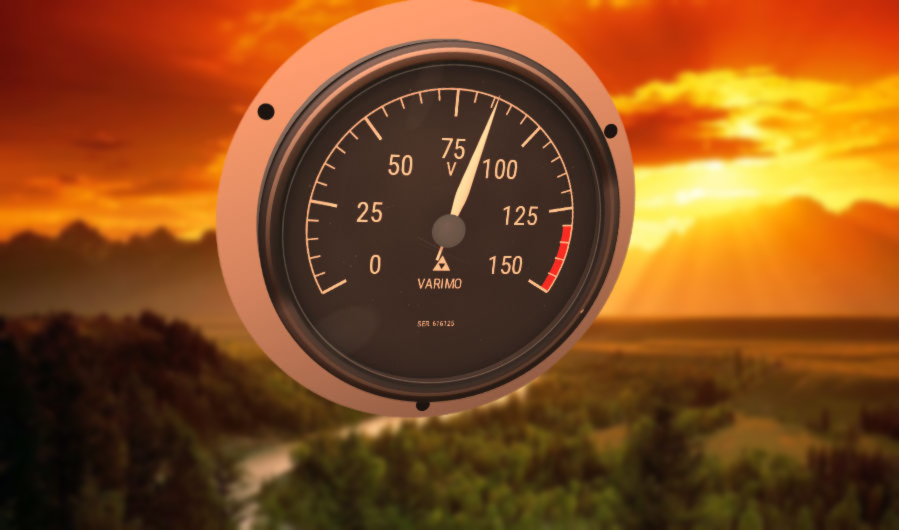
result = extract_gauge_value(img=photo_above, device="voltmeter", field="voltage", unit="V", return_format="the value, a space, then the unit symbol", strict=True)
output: 85 V
